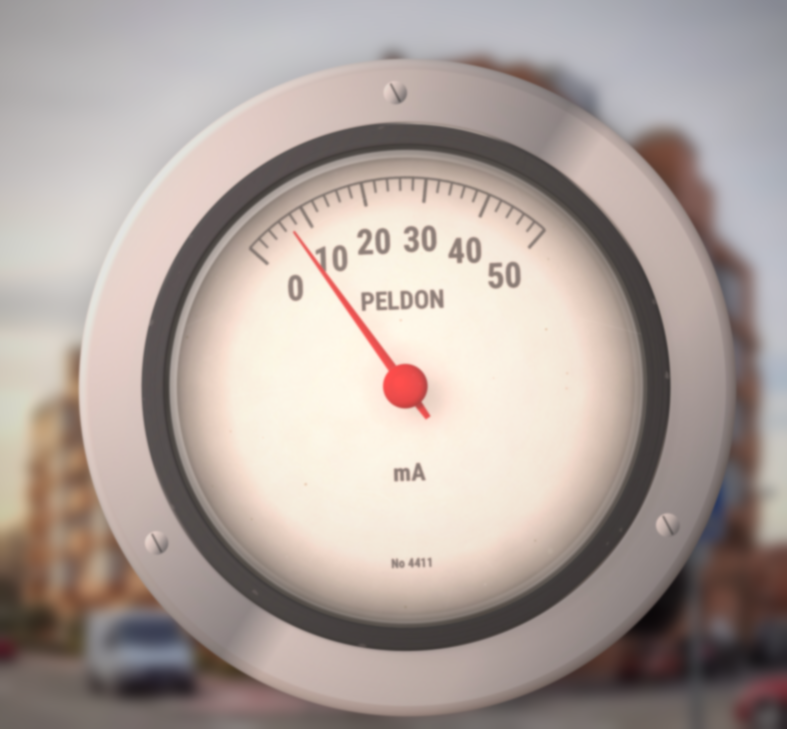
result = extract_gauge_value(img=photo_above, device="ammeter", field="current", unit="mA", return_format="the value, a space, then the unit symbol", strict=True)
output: 7 mA
